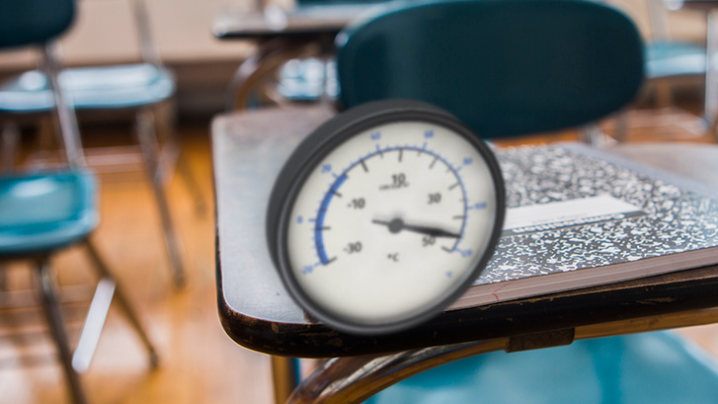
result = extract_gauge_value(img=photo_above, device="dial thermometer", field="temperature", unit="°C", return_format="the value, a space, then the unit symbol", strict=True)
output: 45 °C
